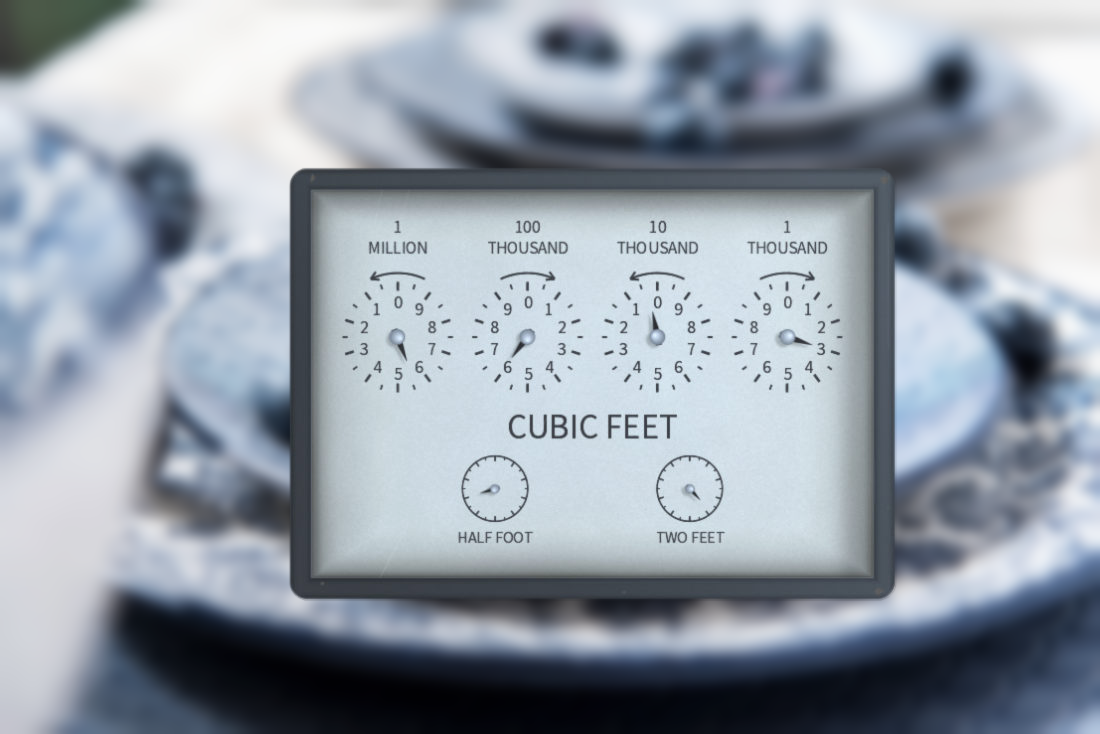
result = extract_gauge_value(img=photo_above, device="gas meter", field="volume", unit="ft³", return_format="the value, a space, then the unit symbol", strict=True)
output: 560300 ft³
